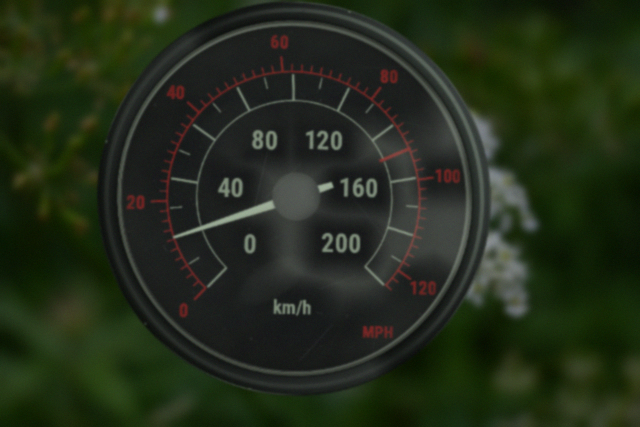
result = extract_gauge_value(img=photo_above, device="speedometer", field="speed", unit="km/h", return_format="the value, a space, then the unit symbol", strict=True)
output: 20 km/h
